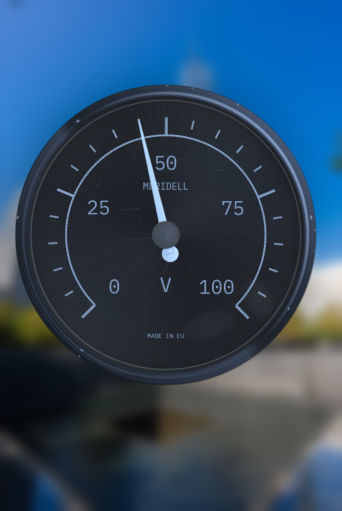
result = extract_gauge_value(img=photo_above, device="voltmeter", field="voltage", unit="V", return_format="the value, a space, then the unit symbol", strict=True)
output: 45 V
